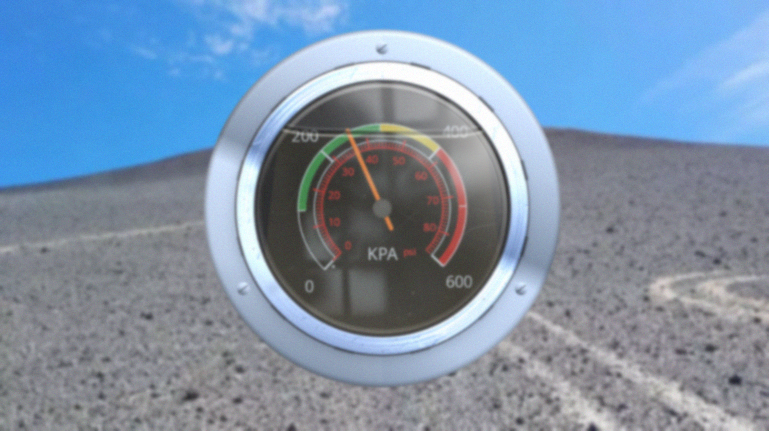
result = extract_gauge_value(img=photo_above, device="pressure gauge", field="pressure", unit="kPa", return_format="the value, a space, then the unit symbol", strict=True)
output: 250 kPa
